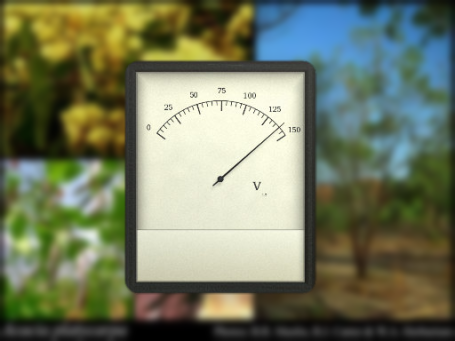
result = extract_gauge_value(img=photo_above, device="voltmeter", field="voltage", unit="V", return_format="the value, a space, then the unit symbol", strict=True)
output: 140 V
